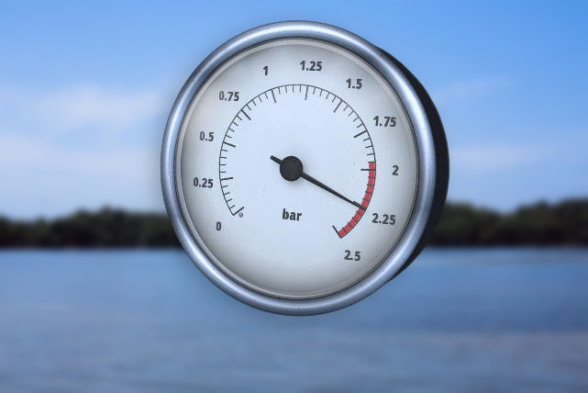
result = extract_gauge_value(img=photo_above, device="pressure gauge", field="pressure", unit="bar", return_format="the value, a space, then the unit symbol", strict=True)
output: 2.25 bar
